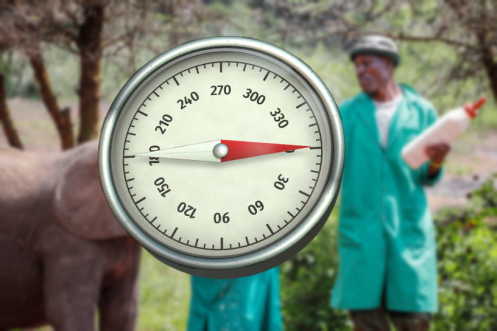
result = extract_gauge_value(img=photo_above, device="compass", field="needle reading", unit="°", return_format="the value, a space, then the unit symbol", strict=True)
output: 0 °
